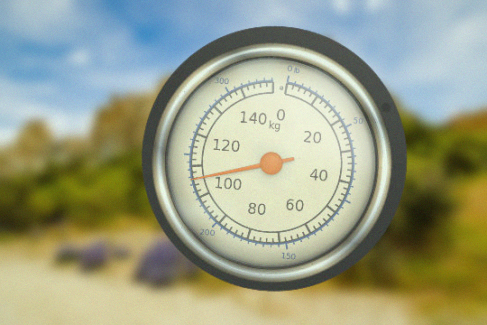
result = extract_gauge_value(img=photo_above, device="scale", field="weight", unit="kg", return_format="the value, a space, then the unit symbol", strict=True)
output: 106 kg
